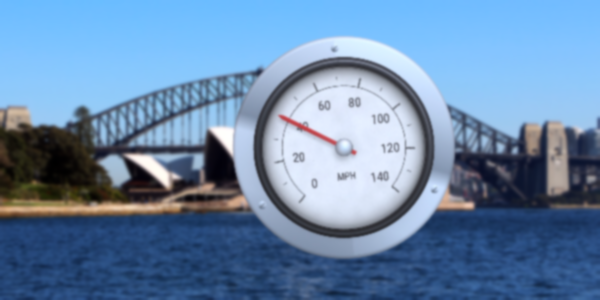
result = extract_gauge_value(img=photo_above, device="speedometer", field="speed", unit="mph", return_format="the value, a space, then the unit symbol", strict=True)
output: 40 mph
